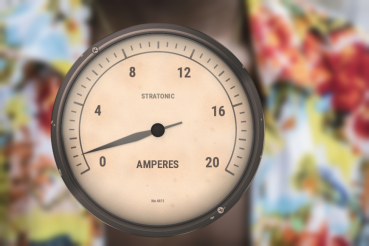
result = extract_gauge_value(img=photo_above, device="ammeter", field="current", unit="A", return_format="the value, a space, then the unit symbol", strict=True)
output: 1 A
